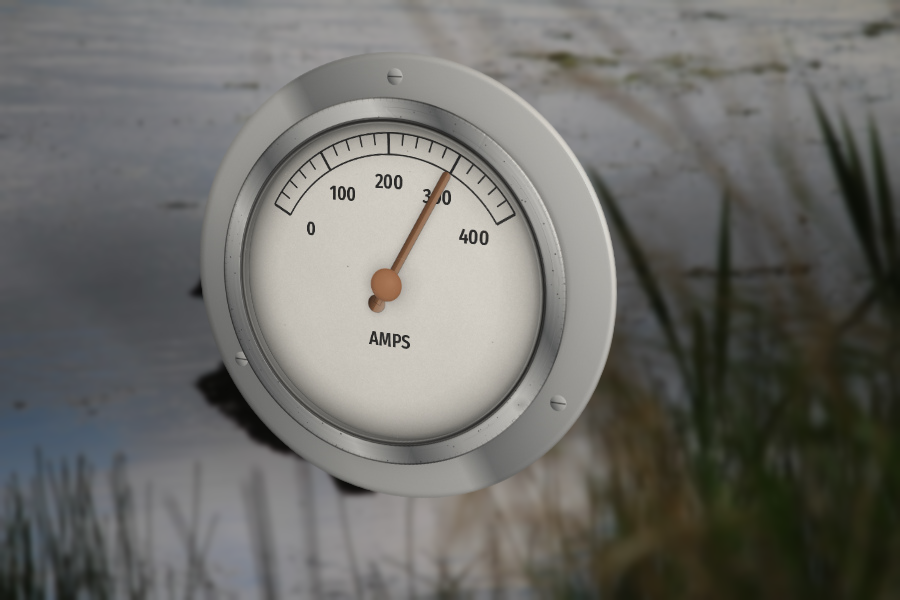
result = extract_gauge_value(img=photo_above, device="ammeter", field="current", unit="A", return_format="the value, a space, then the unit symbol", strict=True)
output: 300 A
